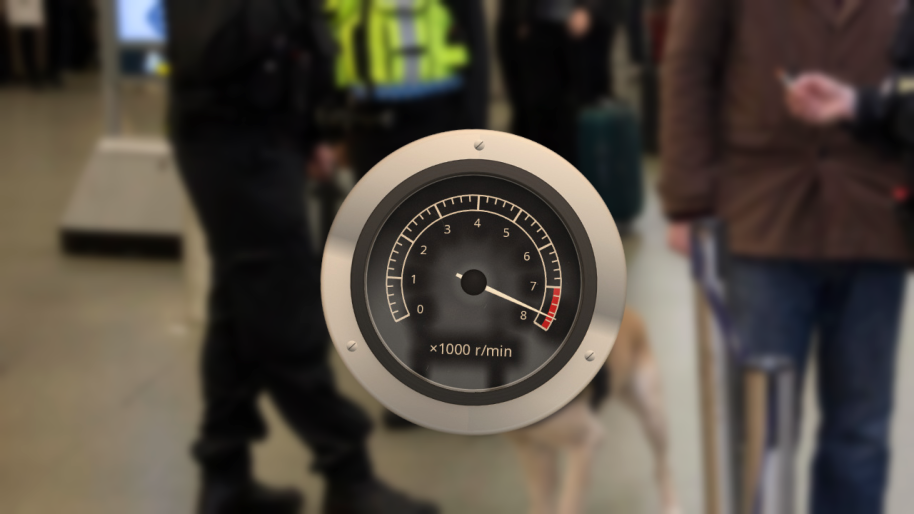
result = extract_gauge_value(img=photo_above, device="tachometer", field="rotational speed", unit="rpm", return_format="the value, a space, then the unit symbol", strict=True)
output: 7700 rpm
